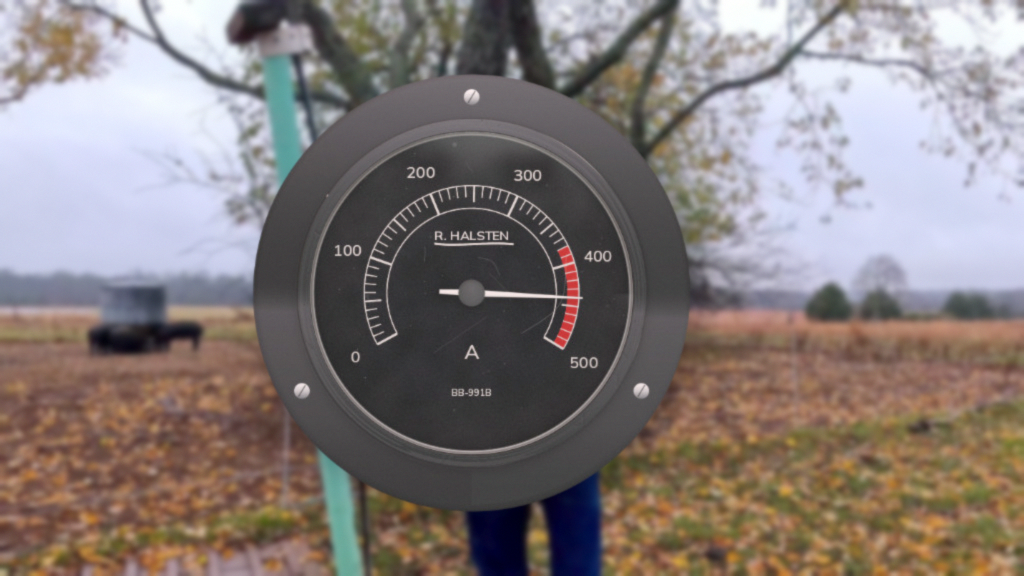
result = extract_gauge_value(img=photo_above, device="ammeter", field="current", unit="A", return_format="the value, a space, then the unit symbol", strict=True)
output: 440 A
